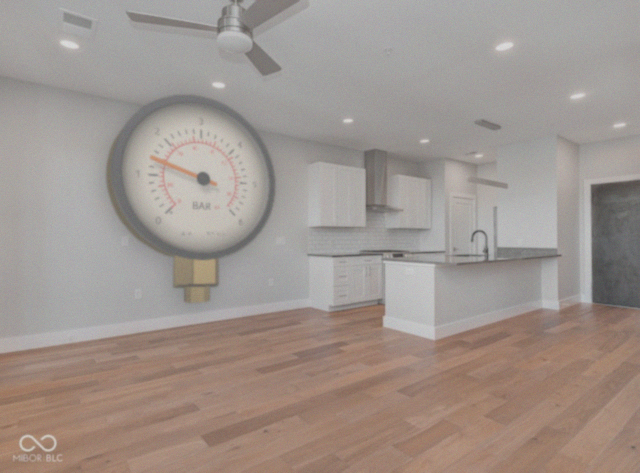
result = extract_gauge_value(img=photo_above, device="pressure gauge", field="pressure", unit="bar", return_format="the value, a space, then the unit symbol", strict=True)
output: 1.4 bar
